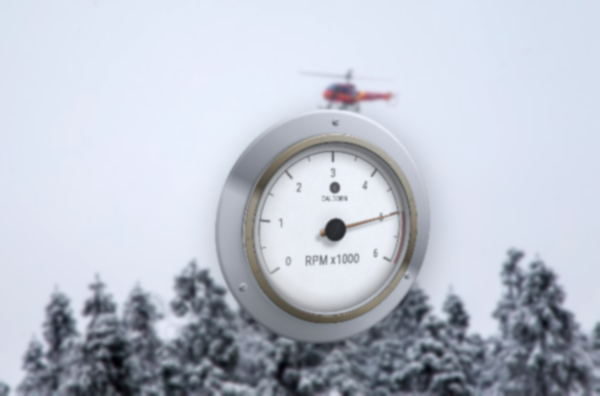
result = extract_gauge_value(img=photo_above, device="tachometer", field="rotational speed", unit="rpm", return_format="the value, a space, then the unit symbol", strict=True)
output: 5000 rpm
